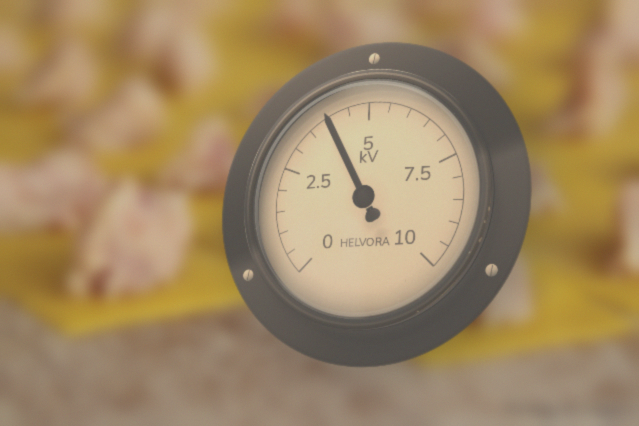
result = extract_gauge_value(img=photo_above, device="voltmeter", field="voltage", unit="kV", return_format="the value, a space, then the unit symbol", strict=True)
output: 4 kV
